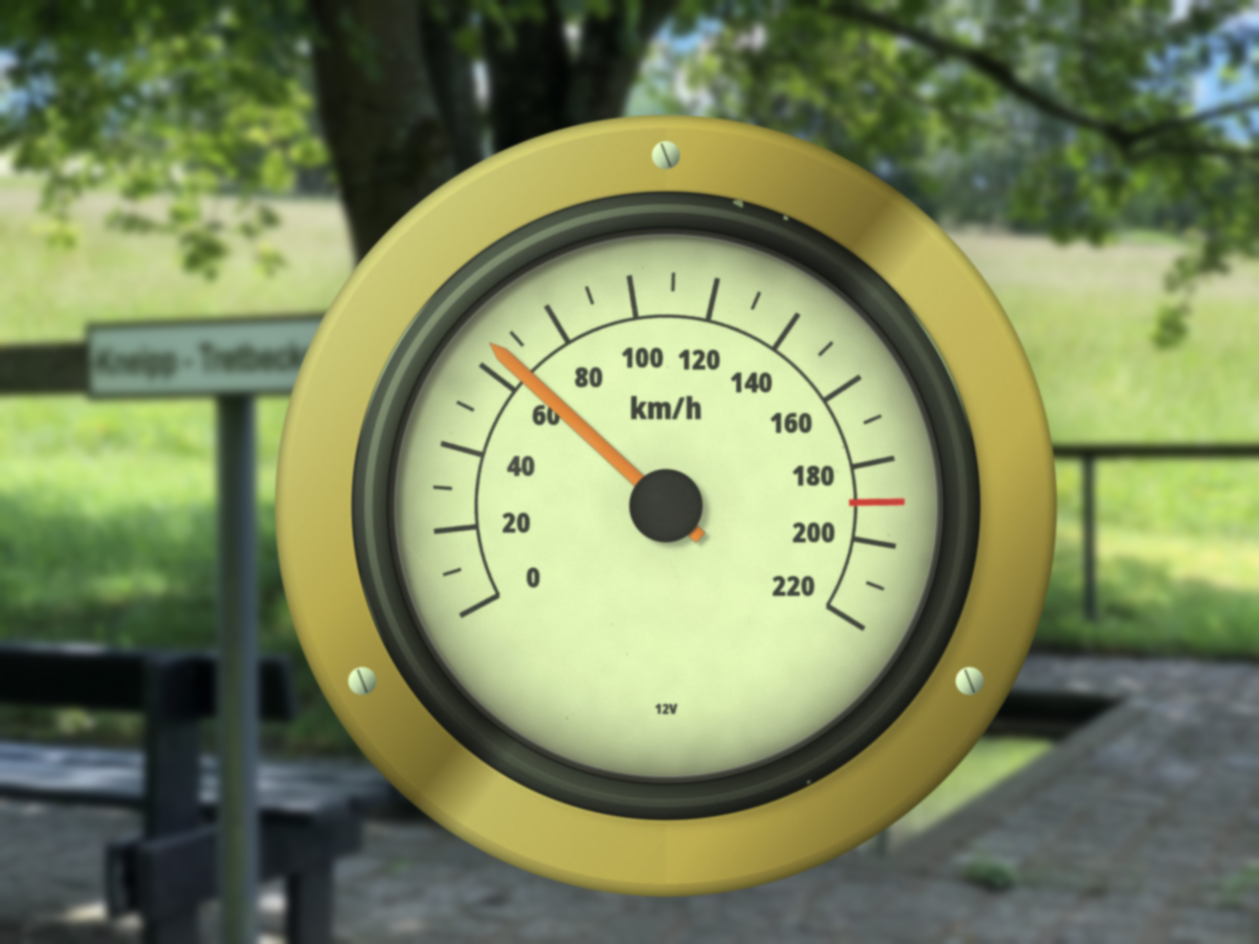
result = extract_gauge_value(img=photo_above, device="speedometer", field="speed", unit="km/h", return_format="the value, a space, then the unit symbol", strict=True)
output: 65 km/h
